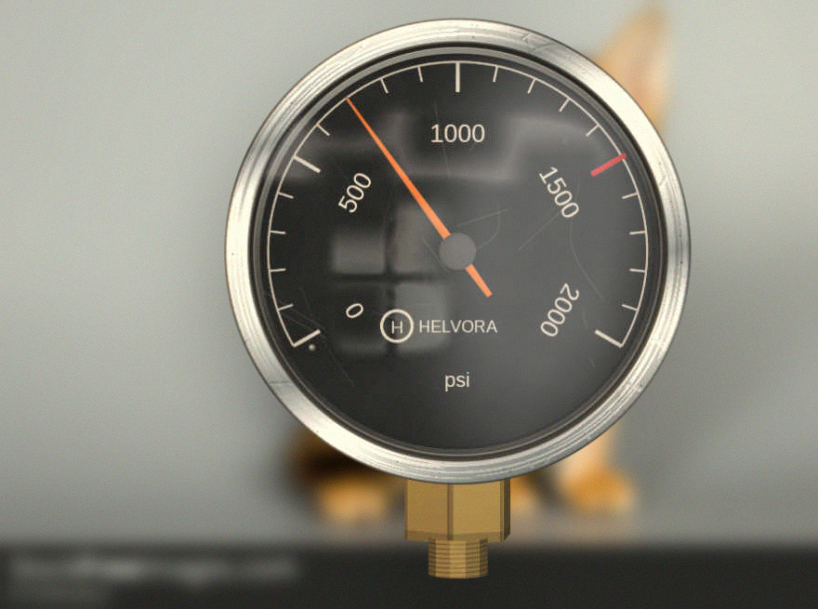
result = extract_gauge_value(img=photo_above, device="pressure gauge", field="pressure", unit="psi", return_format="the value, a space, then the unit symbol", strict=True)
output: 700 psi
